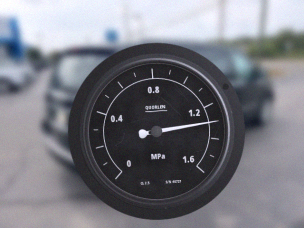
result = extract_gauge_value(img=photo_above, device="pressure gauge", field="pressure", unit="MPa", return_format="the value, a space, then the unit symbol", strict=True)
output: 1.3 MPa
